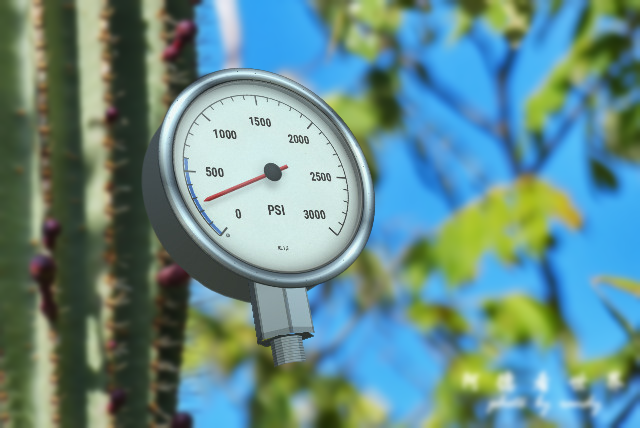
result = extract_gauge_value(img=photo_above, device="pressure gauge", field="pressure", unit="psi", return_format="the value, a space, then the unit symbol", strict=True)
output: 250 psi
